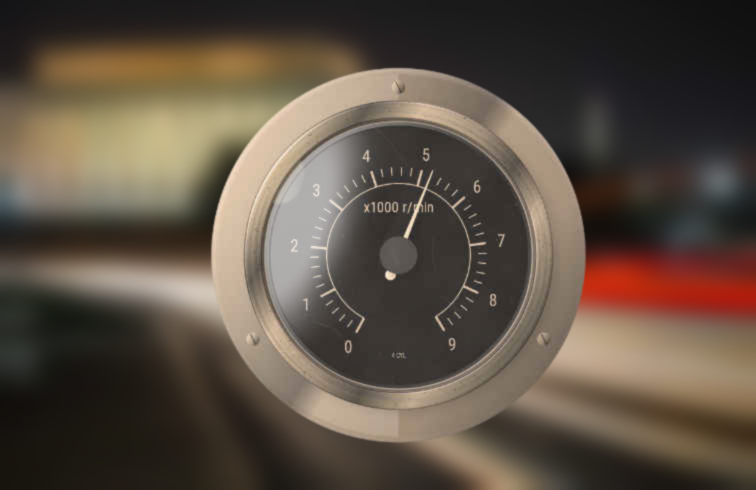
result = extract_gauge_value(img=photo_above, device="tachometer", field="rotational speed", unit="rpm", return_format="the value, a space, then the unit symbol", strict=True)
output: 5200 rpm
